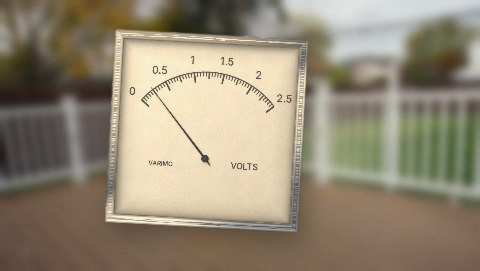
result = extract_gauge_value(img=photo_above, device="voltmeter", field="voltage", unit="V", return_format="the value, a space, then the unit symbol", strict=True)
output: 0.25 V
